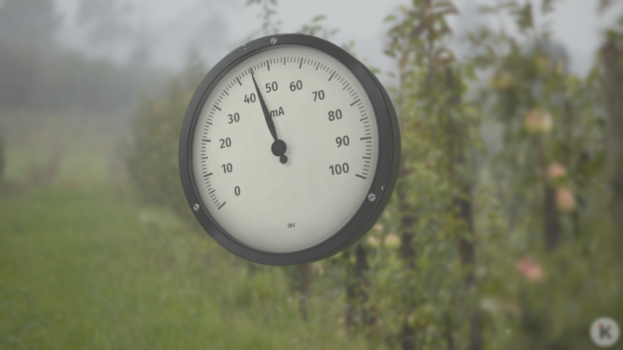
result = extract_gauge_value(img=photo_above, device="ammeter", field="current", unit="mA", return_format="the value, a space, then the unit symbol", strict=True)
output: 45 mA
